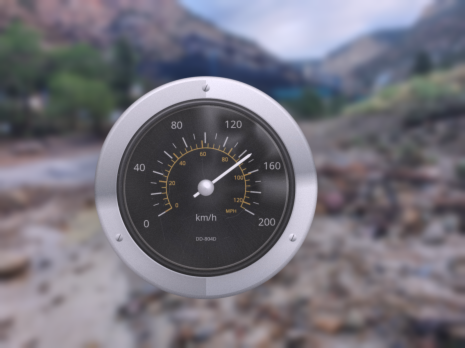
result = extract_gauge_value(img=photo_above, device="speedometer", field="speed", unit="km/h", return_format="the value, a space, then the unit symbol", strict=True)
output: 145 km/h
